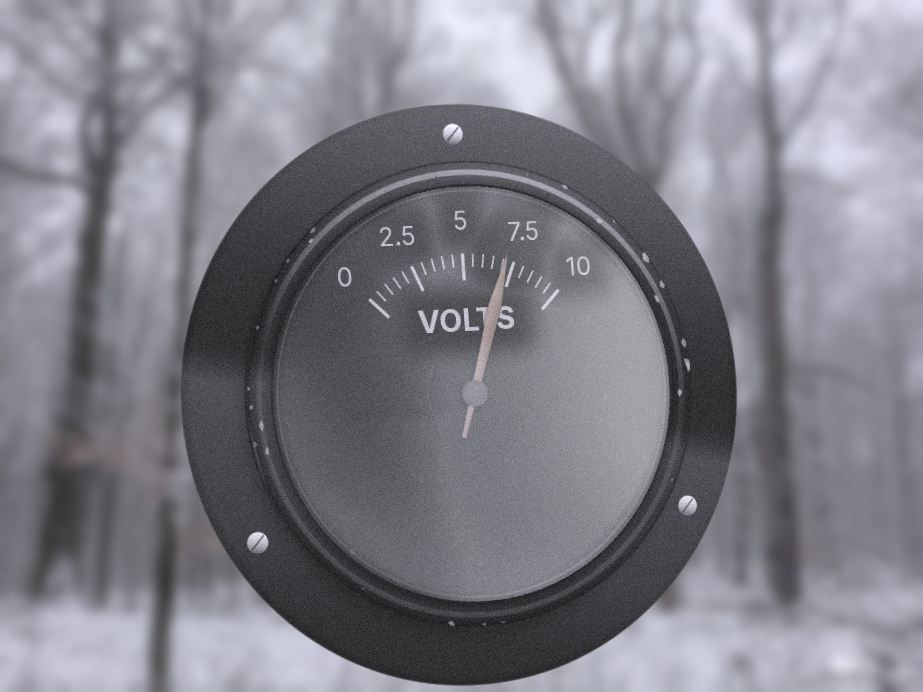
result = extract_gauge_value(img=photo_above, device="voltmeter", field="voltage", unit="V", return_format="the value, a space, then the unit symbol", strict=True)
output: 7 V
